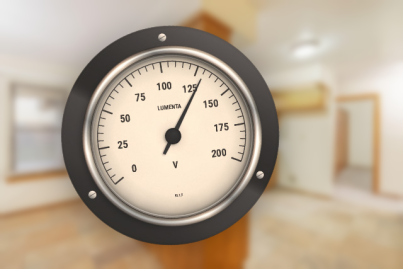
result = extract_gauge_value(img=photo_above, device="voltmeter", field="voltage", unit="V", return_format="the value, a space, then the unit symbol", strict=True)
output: 130 V
